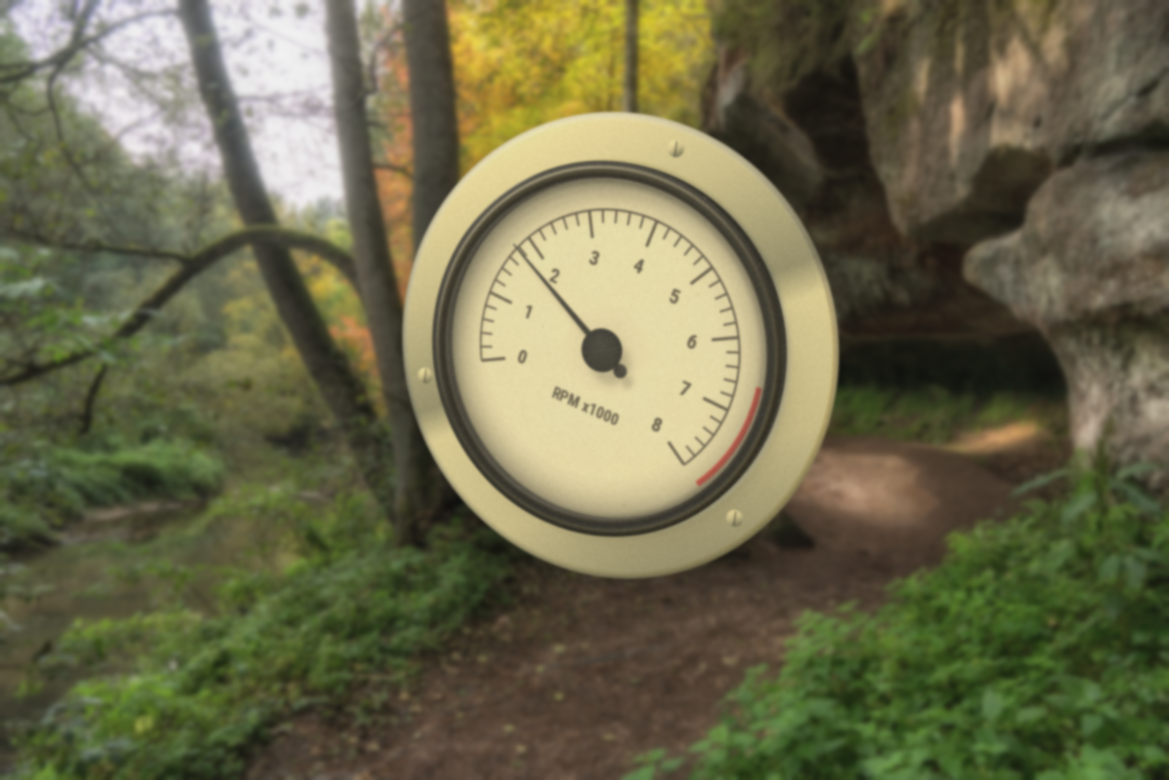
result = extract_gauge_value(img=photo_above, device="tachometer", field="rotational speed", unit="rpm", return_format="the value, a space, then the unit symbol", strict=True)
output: 1800 rpm
